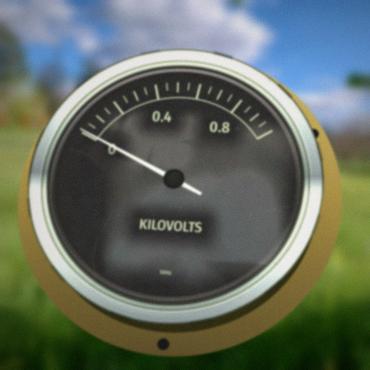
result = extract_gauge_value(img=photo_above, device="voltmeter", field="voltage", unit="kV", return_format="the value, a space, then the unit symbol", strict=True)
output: 0 kV
